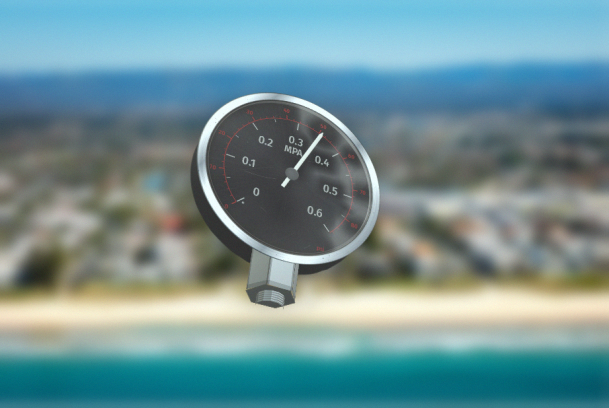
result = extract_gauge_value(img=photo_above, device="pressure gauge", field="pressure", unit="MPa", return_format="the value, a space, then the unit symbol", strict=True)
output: 0.35 MPa
